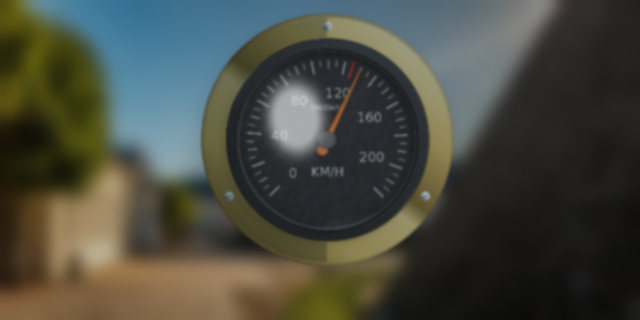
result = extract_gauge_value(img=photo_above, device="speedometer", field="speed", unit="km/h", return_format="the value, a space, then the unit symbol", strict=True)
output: 130 km/h
